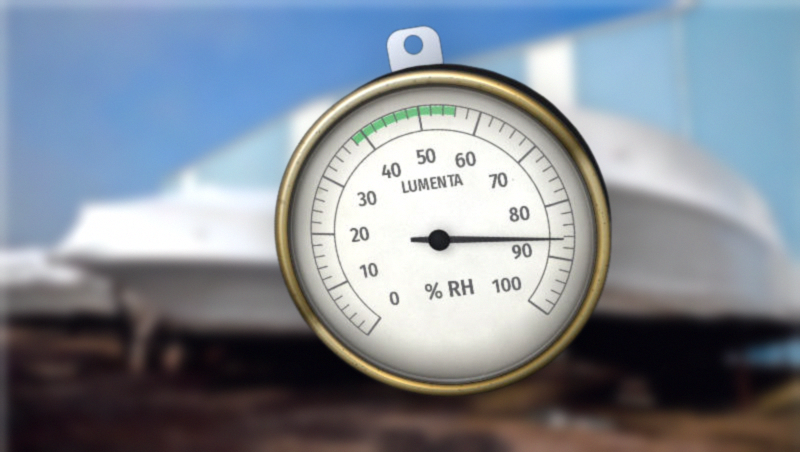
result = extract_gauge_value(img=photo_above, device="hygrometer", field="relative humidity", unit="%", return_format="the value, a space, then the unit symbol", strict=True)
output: 86 %
